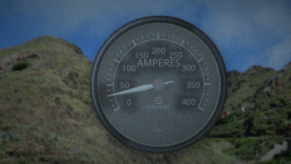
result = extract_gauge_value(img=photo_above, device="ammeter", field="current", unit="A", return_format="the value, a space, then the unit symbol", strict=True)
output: 30 A
